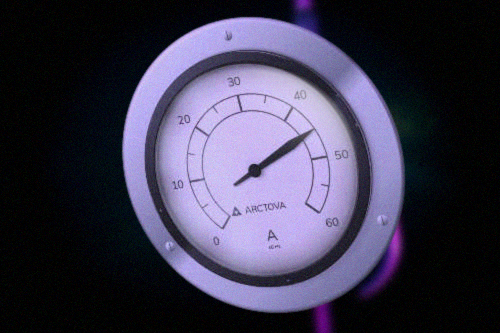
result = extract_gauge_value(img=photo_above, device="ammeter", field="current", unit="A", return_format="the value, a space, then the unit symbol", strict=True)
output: 45 A
